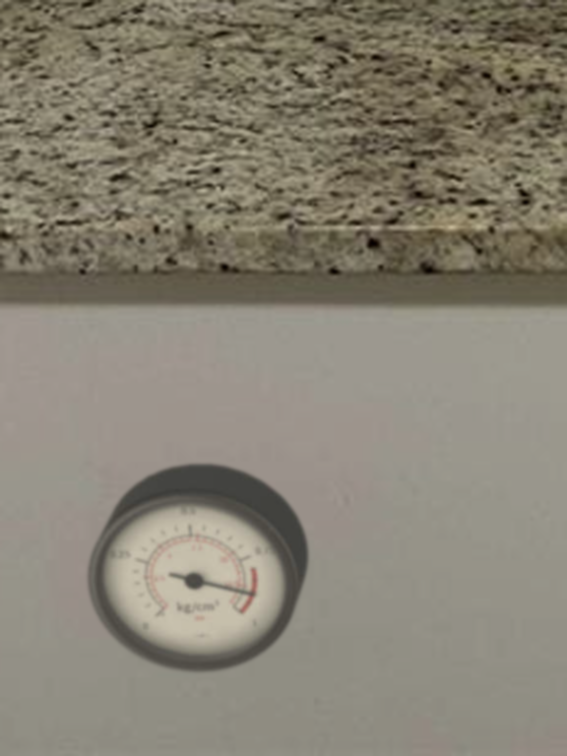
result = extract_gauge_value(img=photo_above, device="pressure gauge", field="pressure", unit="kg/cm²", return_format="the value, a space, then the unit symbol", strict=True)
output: 0.9 kg/cm²
